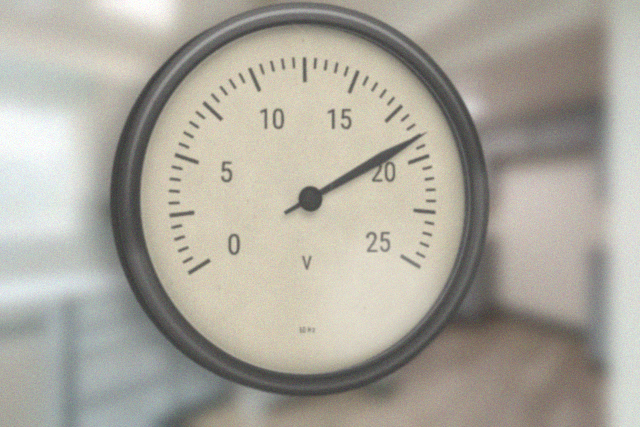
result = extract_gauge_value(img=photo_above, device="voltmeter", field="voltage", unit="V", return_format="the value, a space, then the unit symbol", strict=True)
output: 19 V
